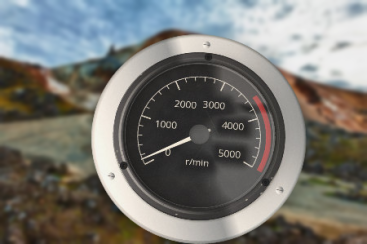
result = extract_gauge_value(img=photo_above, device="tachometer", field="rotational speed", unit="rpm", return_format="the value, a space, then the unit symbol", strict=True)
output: 100 rpm
